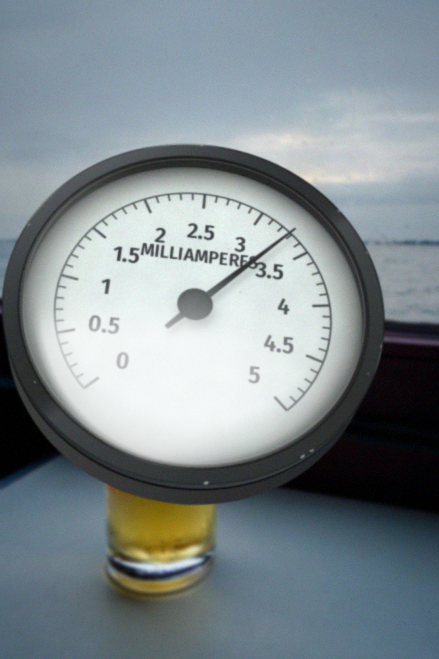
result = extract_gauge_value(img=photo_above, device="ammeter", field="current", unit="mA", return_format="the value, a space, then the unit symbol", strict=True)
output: 3.3 mA
